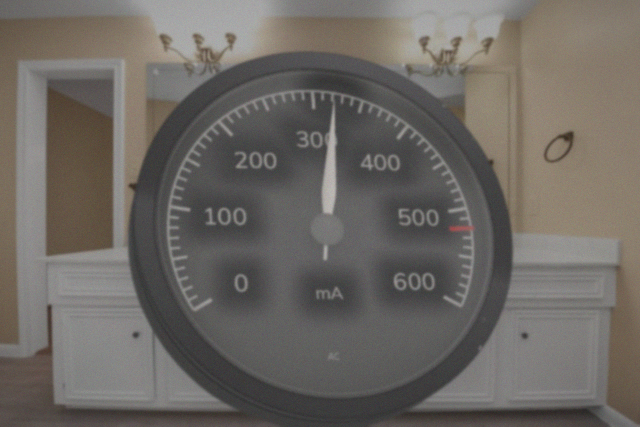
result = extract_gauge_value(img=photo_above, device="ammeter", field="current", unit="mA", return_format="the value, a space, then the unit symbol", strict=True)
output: 320 mA
